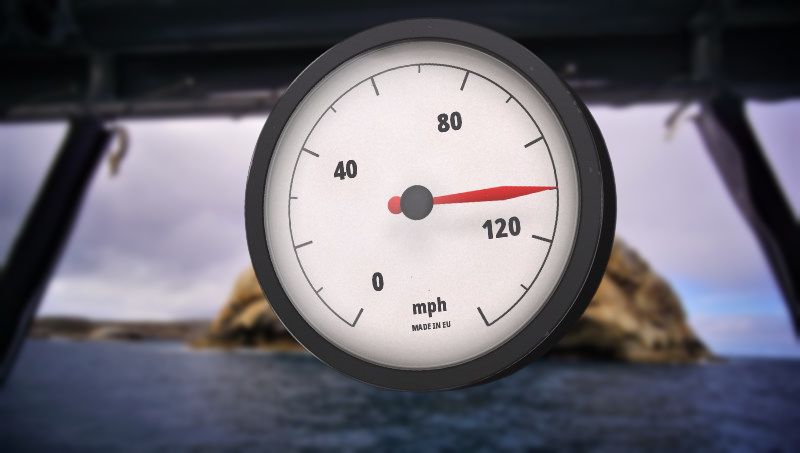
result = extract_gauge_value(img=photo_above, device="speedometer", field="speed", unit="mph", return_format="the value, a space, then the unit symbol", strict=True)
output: 110 mph
